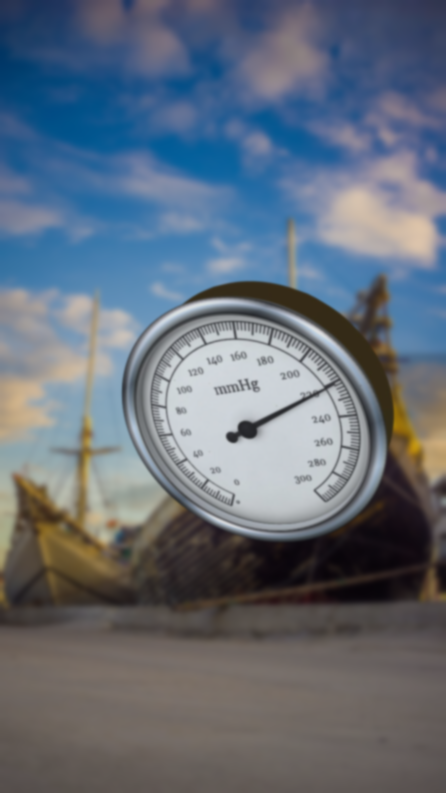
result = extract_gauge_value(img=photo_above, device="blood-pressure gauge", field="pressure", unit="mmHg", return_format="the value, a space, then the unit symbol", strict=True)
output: 220 mmHg
